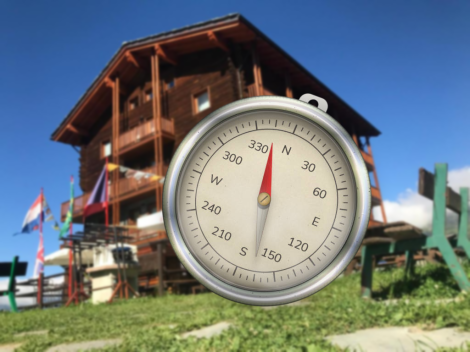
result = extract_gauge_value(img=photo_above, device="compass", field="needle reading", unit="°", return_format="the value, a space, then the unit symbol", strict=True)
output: 345 °
